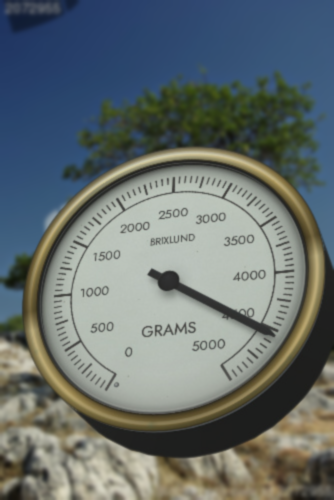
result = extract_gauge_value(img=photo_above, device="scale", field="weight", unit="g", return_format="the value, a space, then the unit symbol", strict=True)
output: 4550 g
